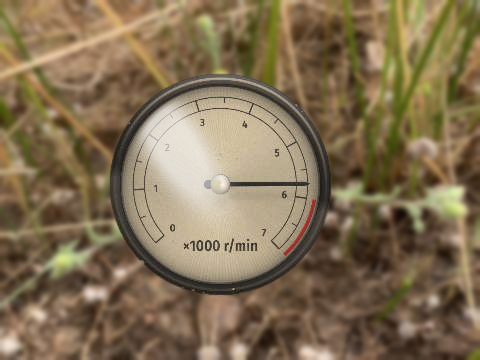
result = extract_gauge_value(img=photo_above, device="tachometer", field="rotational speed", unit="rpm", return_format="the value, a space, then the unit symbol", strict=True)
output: 5750 rpm
